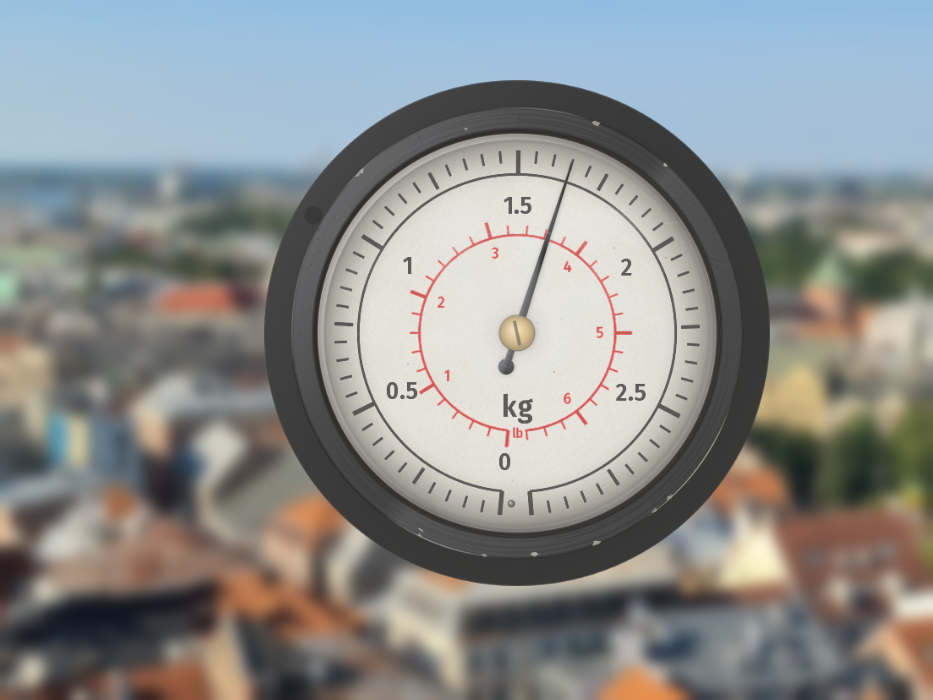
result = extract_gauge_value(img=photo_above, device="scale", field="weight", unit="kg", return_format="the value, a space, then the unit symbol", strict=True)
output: 1.65 kg
